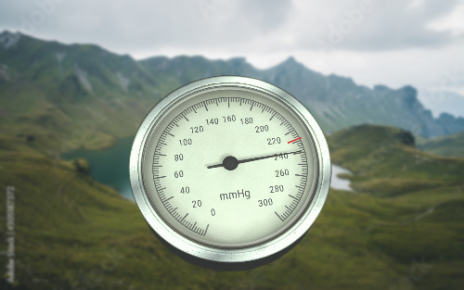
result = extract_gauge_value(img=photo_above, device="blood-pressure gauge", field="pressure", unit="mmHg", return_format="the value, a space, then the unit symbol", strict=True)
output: 240 mmHg
